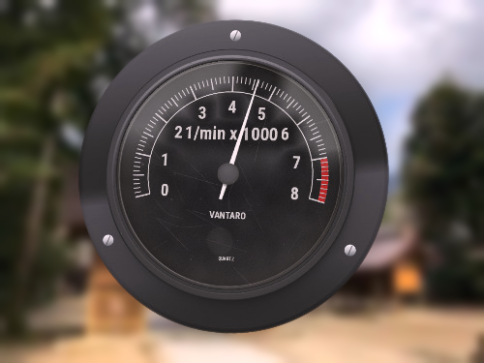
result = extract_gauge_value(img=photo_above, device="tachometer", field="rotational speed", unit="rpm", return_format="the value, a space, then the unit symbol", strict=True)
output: 4600 rpm
